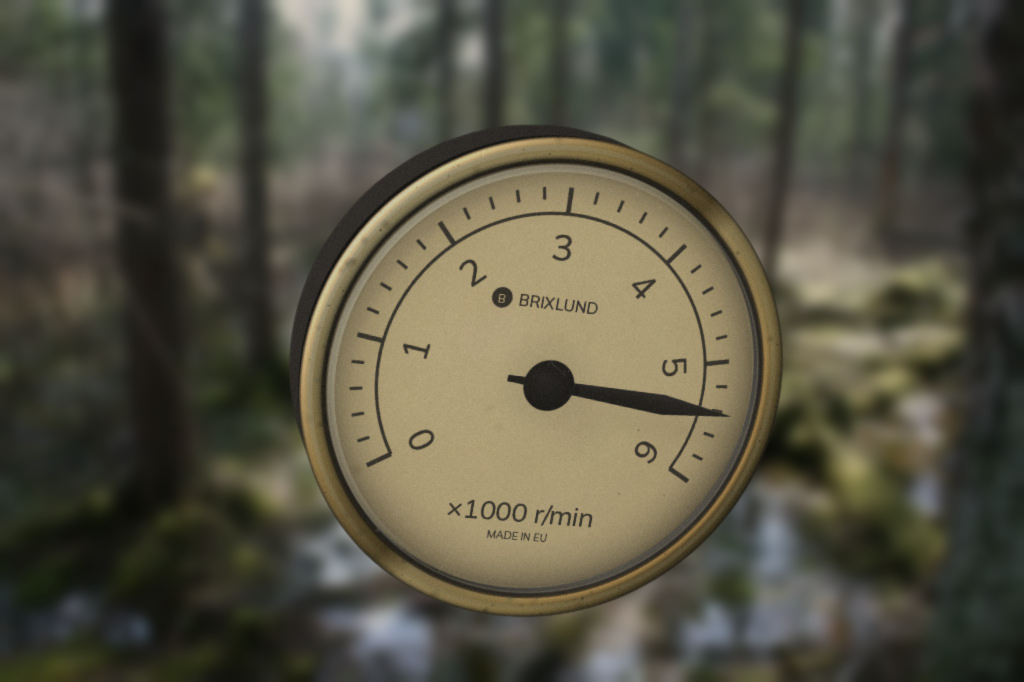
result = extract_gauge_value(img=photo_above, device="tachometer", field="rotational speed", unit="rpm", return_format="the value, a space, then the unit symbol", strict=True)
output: 5400 rpm
